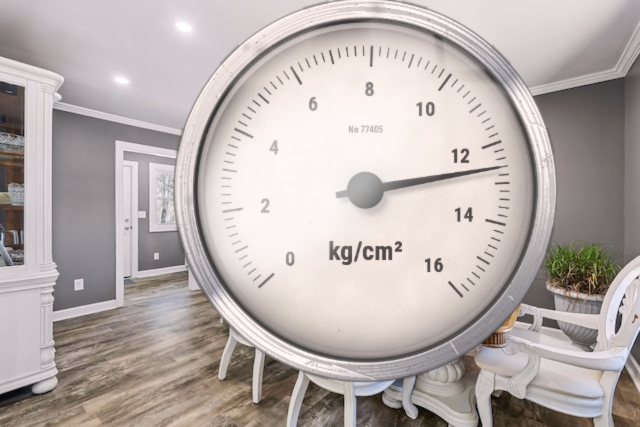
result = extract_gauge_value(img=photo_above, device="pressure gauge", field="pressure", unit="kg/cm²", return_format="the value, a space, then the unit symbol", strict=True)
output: 12.6 kg/cm²
